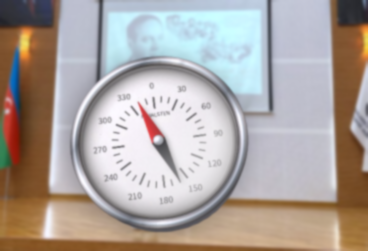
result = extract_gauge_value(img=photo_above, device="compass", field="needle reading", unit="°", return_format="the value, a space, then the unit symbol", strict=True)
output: 340 °
